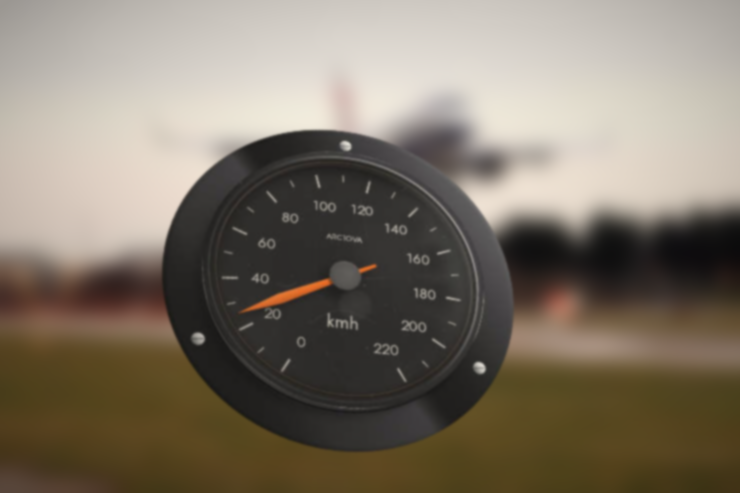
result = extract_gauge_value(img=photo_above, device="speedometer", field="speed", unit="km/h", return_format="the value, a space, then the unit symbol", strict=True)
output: 25 km/h
